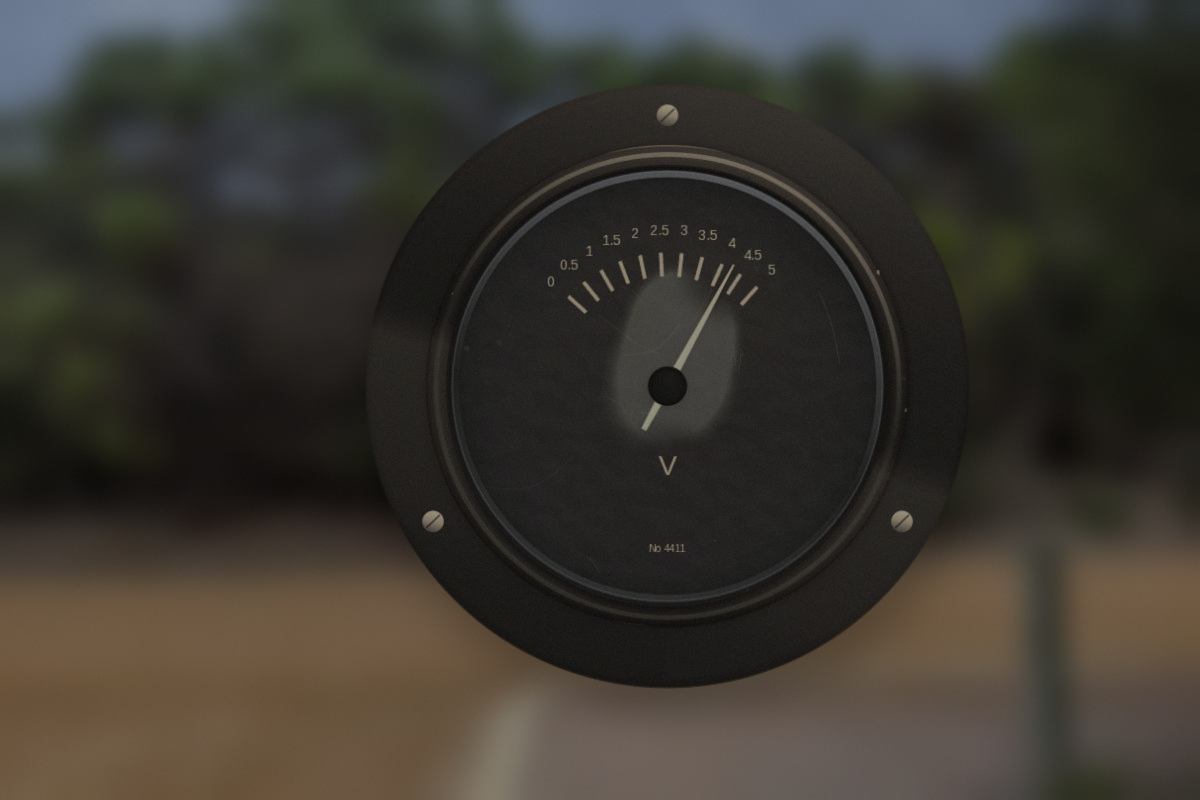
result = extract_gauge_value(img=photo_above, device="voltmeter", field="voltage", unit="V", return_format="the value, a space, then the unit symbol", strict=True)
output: 4.25 V
